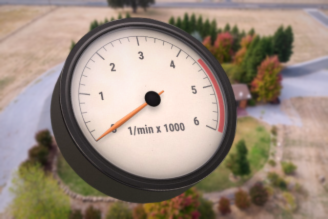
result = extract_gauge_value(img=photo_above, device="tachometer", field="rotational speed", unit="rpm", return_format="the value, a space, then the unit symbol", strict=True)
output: 0 rpm
